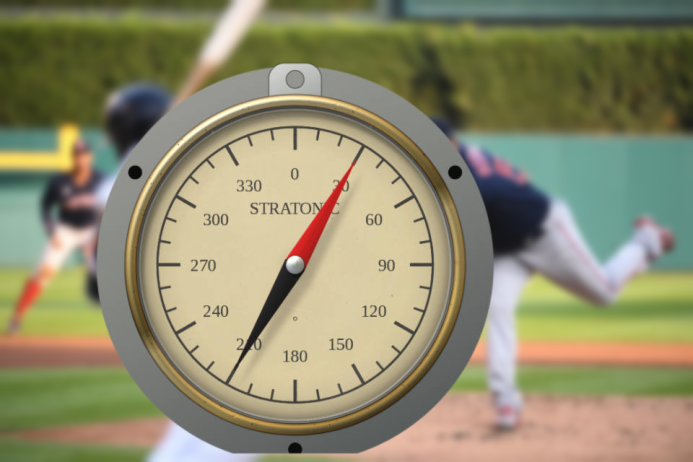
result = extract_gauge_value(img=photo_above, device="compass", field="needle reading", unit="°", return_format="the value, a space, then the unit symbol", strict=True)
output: 30 °
